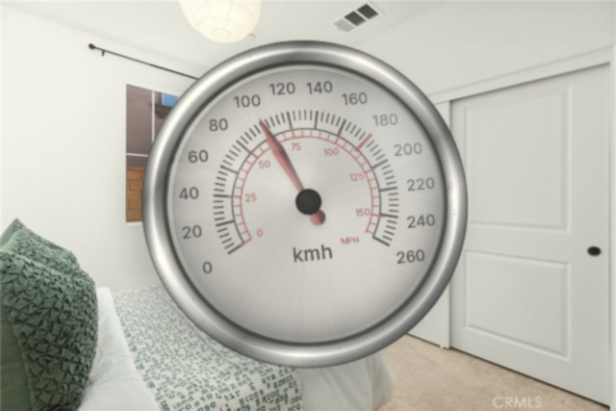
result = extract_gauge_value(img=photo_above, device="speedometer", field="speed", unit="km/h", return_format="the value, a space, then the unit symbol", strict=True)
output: 100 km/h
